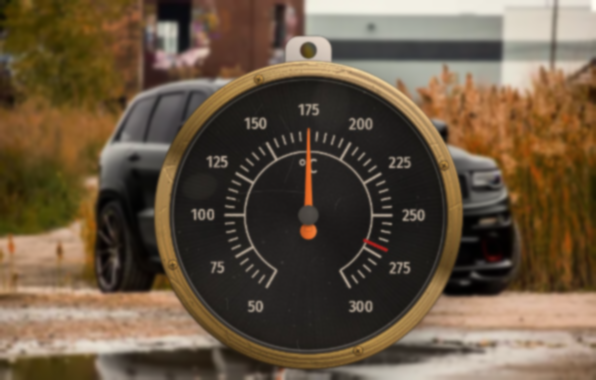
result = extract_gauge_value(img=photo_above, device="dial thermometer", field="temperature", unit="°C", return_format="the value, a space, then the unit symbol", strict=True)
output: 175 °C
